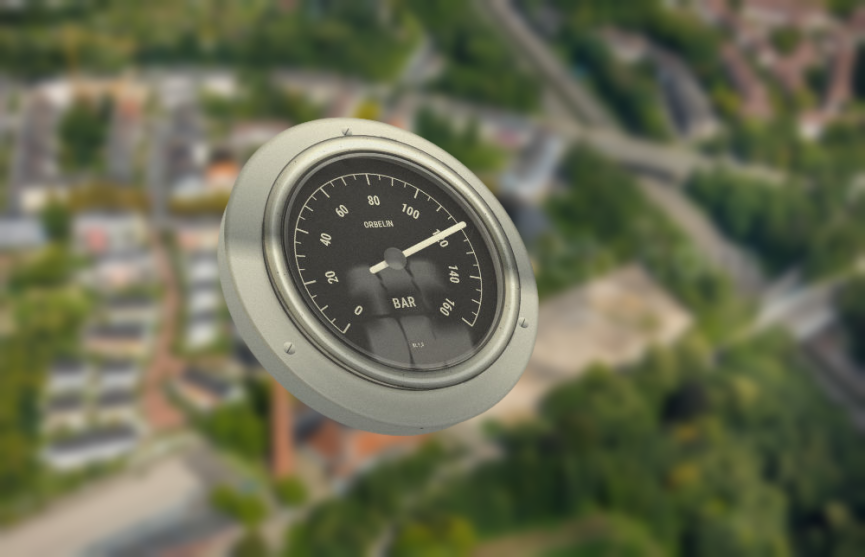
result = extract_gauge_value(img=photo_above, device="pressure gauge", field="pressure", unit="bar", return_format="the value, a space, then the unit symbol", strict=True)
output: 120 bar
